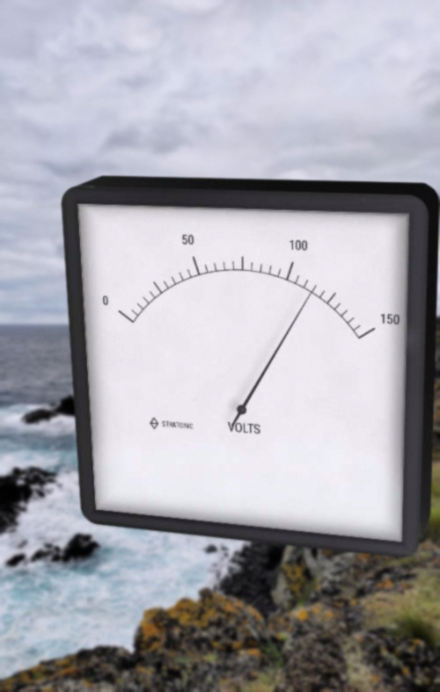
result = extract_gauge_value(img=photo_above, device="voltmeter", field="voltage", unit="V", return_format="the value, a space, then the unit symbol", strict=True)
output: 115 V
